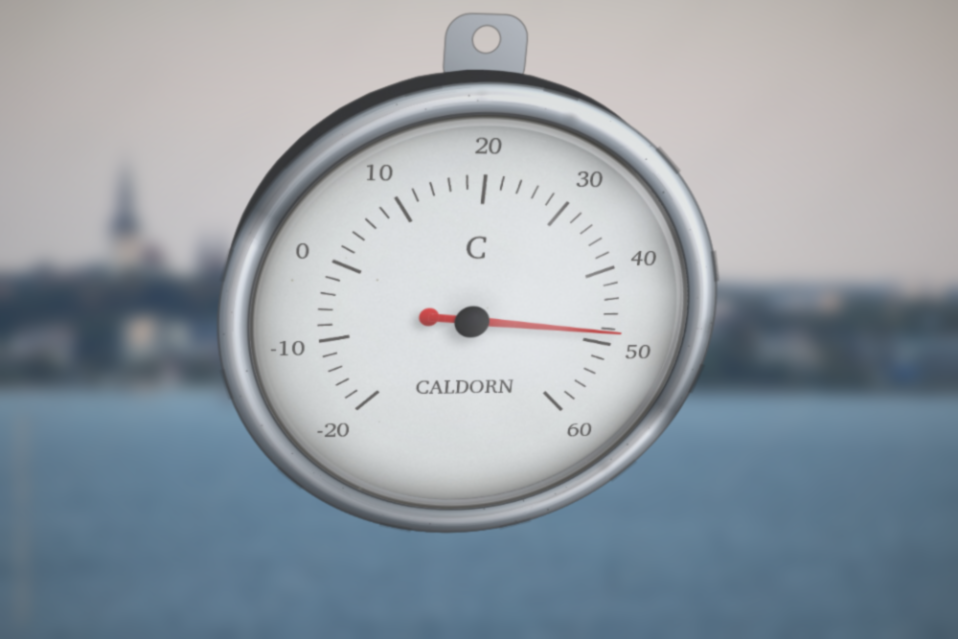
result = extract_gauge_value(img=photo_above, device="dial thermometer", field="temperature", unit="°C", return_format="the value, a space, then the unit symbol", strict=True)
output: 48 °C
